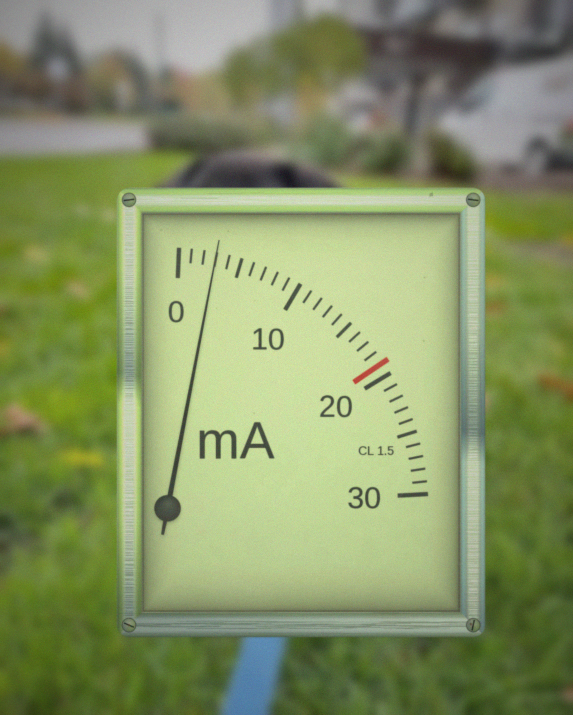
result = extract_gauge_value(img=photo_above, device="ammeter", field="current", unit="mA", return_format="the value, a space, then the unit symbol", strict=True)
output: 3 mA
